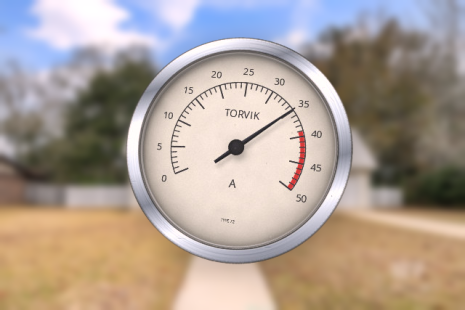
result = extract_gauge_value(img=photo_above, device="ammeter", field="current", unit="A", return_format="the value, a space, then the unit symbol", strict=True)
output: 35 A
